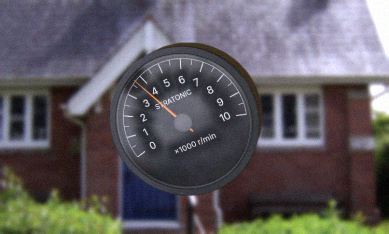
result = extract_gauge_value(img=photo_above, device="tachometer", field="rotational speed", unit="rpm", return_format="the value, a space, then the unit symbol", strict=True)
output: 3750 rpm
